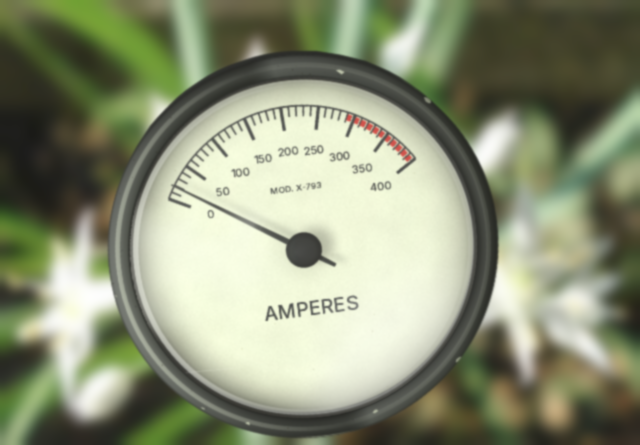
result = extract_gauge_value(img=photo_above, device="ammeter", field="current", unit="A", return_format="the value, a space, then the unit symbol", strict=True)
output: 20 A
